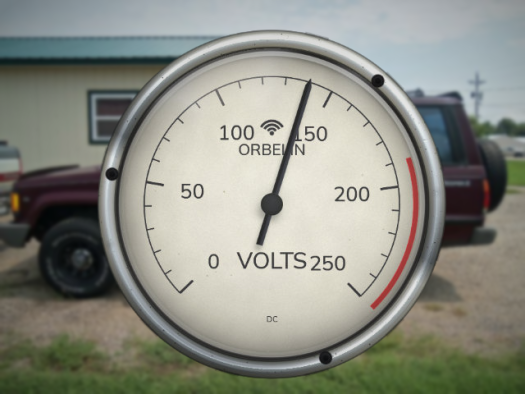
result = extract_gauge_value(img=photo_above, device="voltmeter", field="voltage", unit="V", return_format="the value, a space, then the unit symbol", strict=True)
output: 140 V
